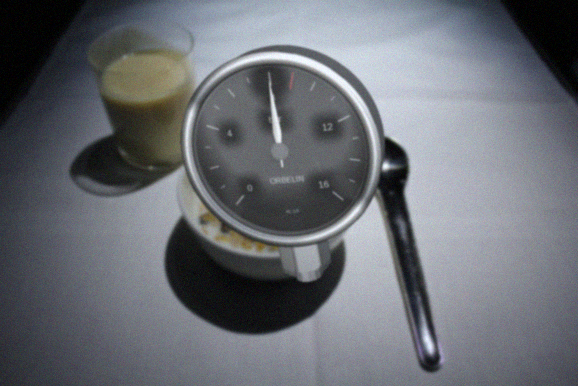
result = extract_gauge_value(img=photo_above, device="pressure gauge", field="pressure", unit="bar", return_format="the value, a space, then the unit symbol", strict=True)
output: 8 bar
